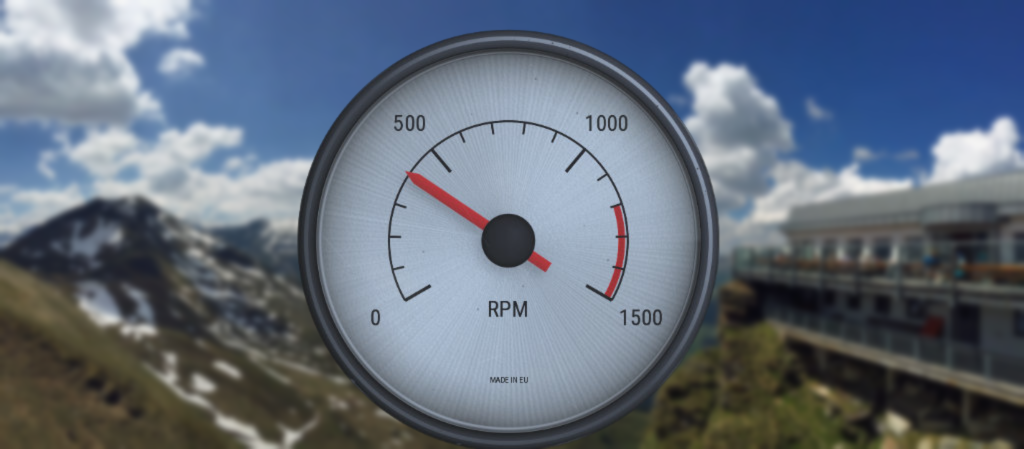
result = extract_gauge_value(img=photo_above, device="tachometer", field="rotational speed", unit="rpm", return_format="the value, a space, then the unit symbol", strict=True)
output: 400 rpm
